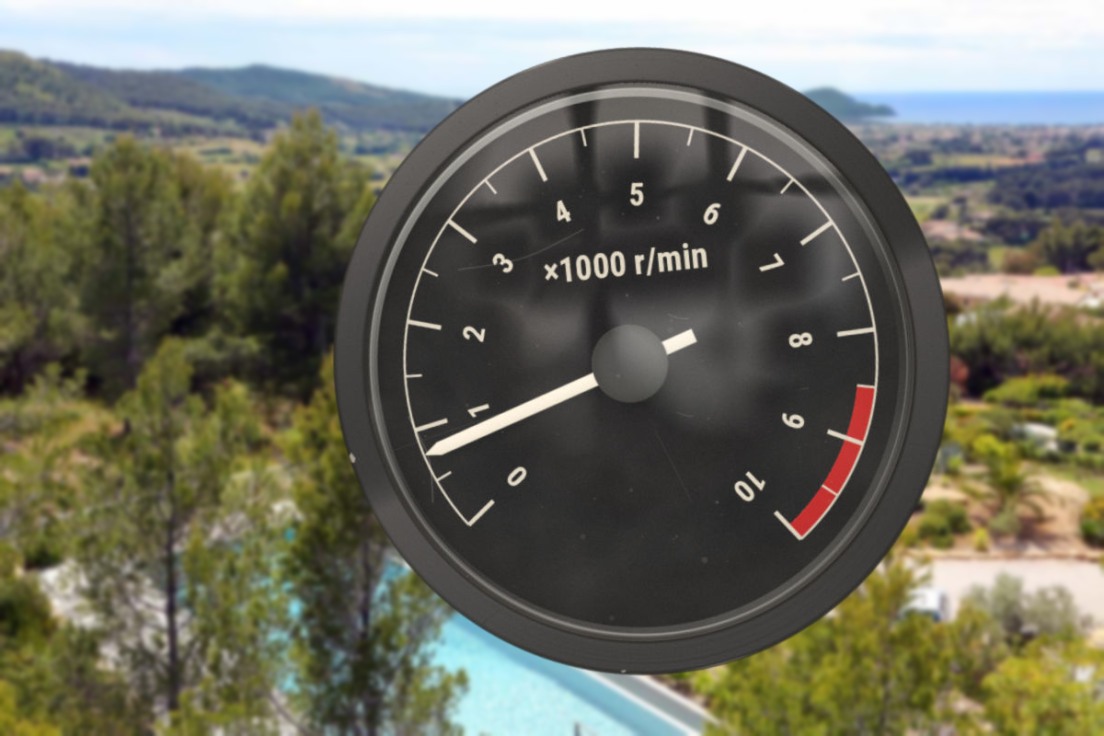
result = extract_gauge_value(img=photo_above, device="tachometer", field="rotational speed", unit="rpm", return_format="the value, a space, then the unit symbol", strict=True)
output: 750 rpm
